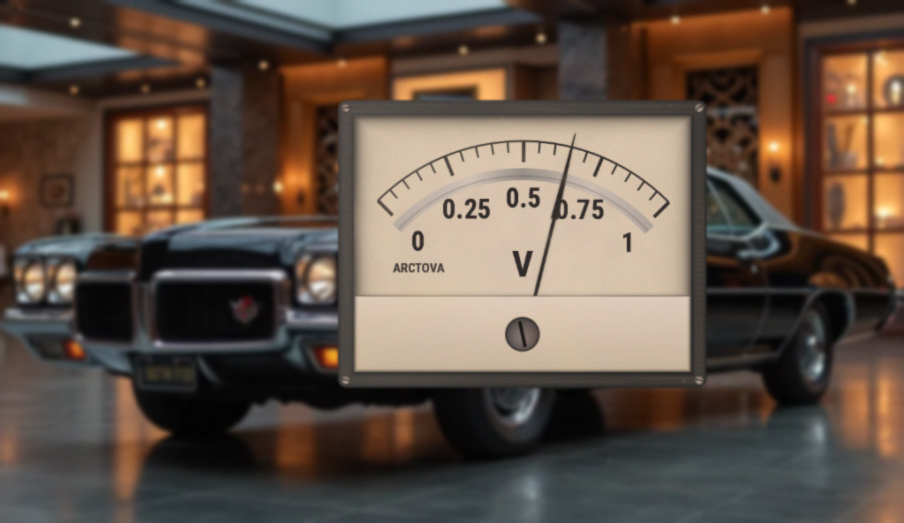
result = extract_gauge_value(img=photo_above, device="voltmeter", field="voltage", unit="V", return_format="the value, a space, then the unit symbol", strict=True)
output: 0.65 V
